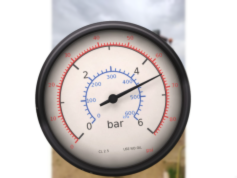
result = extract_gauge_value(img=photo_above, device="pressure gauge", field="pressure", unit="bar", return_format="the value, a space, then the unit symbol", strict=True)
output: 4.5 bar
